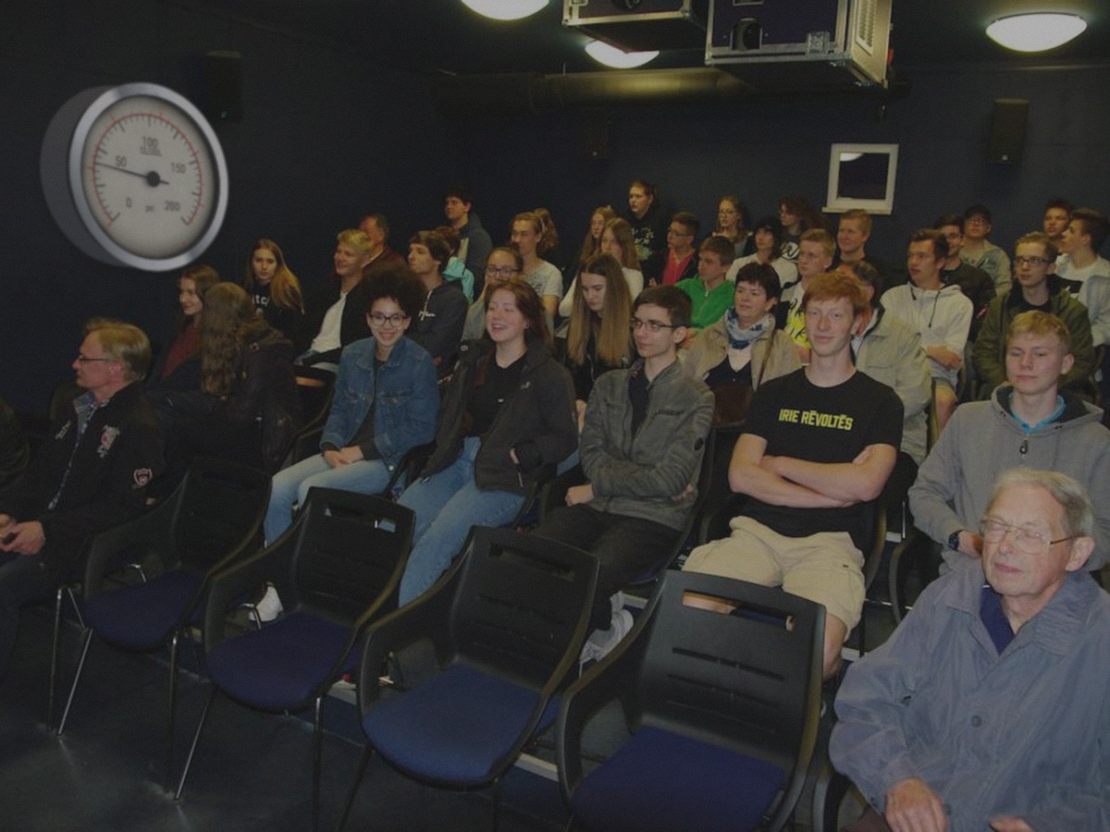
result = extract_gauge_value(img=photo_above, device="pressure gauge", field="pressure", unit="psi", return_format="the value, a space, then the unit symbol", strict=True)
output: 40 psi
